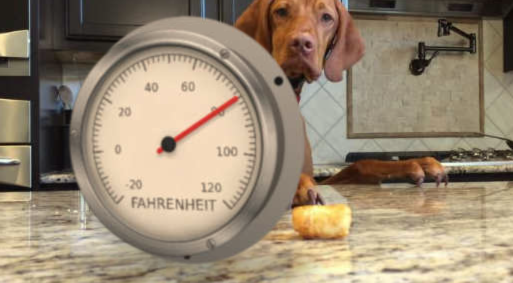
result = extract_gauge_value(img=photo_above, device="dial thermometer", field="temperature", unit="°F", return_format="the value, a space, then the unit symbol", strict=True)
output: 80 °F
